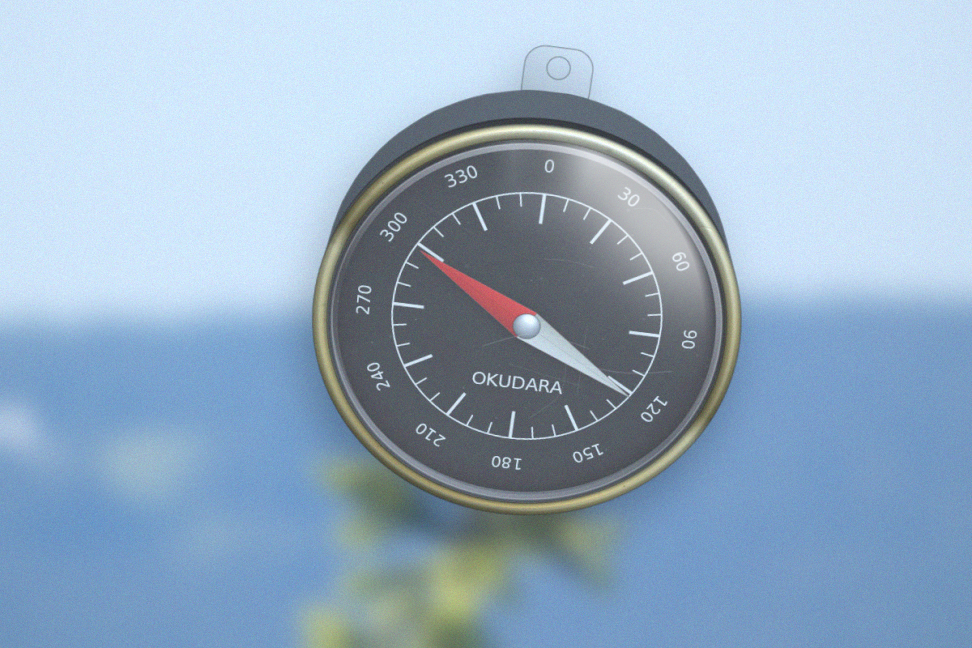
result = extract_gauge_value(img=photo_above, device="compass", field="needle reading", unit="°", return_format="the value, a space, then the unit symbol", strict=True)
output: 300 °
